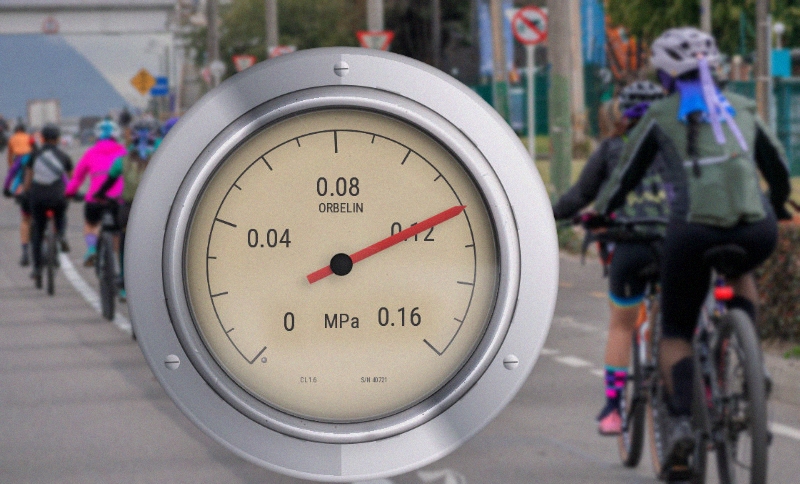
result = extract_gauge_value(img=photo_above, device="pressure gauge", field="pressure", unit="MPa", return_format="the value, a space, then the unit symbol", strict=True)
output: 0.12 MPa
